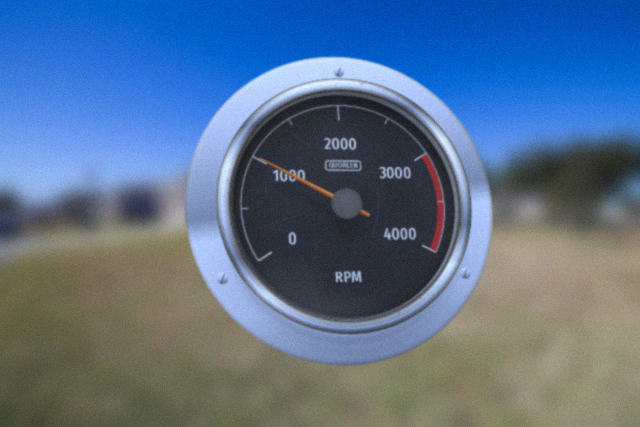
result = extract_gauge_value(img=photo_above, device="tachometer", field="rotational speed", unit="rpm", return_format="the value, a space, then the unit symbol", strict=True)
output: 1000 rpm
